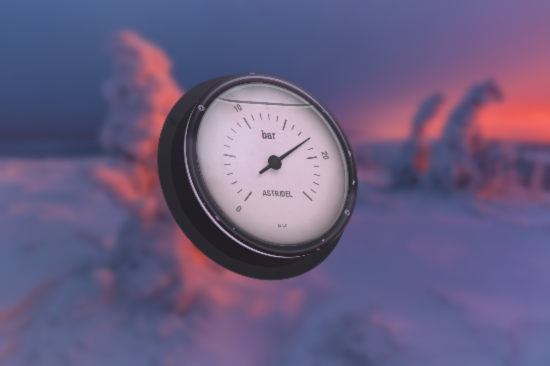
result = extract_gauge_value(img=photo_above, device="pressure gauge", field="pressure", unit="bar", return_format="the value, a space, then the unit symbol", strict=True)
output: 18 bar
